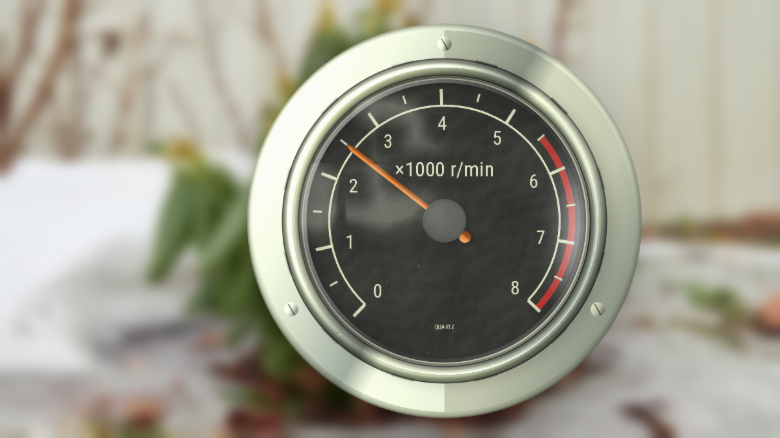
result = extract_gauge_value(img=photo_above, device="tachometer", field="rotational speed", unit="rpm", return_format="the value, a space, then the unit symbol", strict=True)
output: 2500 rpm
